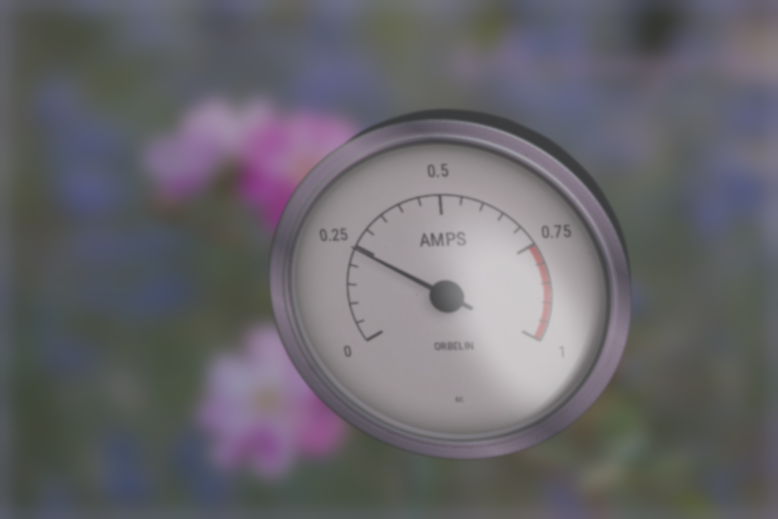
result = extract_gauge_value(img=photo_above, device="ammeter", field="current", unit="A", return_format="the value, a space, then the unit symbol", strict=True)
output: 0.25 A
